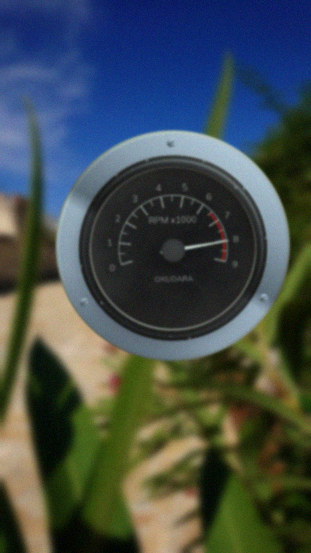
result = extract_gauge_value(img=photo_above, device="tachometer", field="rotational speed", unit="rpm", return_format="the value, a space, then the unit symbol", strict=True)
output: 8000 rpm
